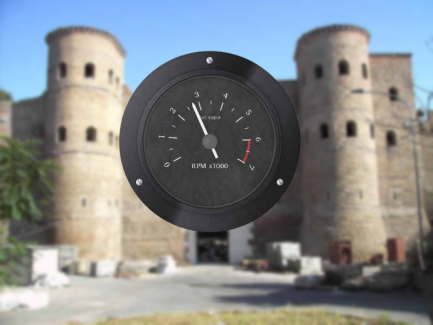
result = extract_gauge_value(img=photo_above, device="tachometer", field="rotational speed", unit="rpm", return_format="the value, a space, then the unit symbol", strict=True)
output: 2750 rpm
